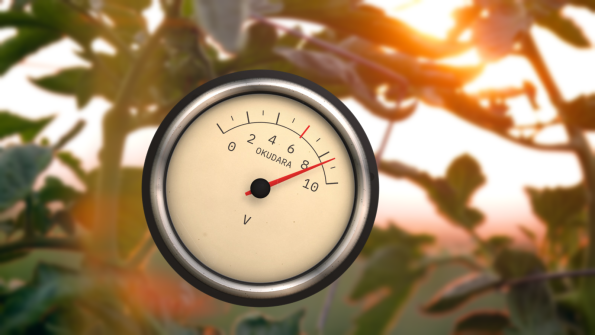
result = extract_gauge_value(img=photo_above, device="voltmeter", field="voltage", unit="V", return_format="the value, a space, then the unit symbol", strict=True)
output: 8.5 V
